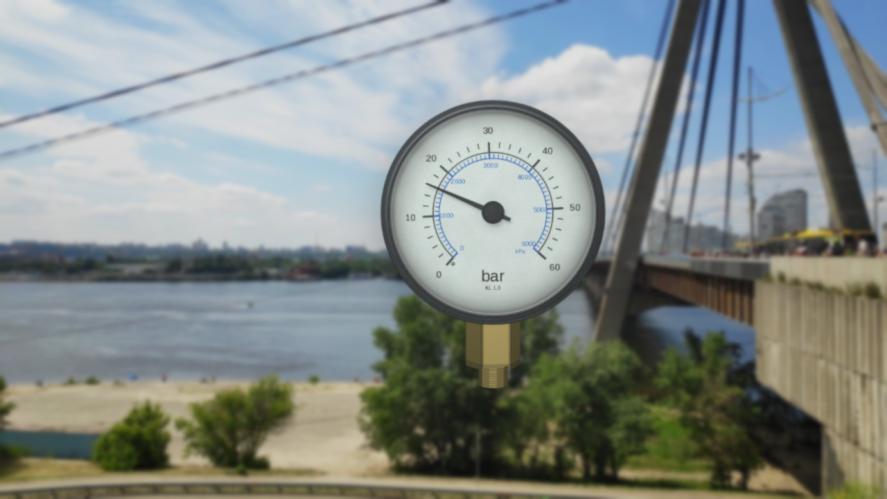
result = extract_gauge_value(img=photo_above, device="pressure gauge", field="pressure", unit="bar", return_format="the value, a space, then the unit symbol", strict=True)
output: 16 bar
